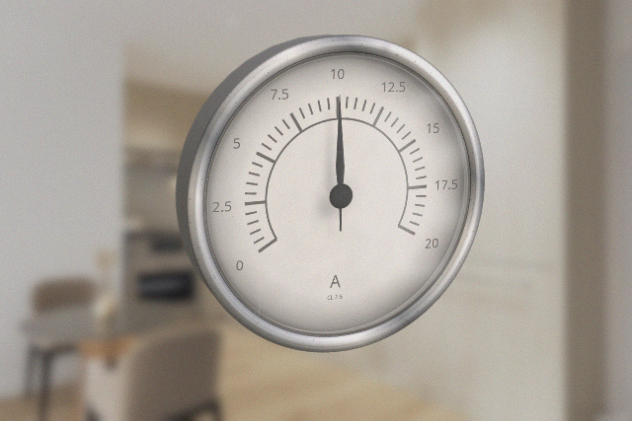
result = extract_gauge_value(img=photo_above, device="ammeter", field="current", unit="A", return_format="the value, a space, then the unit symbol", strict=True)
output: 10 A
